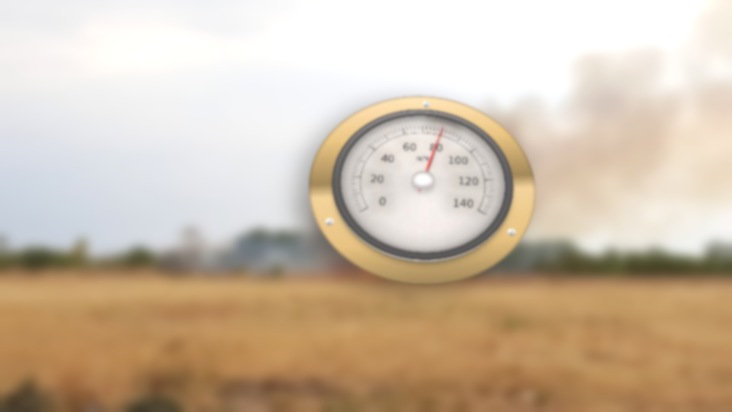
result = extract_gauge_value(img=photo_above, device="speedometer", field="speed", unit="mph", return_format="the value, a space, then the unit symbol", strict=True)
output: 80 mph
